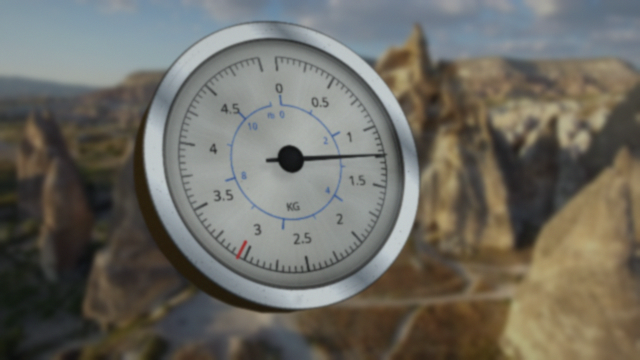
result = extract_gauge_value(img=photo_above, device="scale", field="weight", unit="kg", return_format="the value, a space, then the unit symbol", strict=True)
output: 1.25 kg
